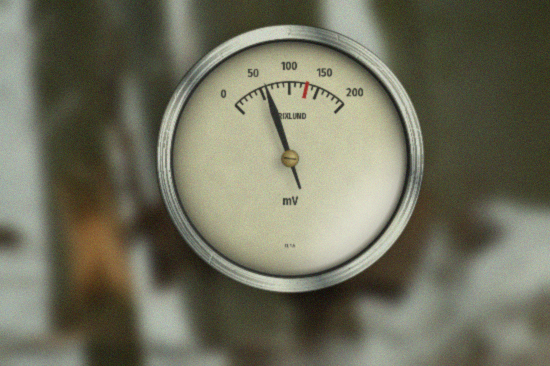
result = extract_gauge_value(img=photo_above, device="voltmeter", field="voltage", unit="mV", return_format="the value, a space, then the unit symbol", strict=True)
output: 60 mV
